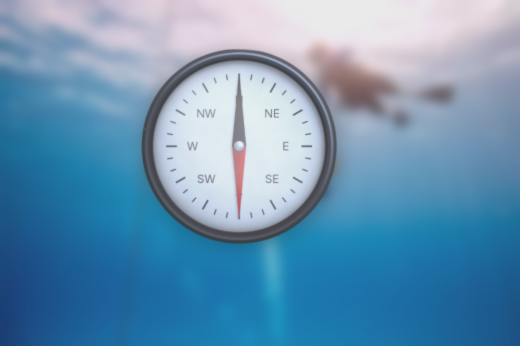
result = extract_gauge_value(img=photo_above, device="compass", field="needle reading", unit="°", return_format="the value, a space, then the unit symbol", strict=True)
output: 180 °
